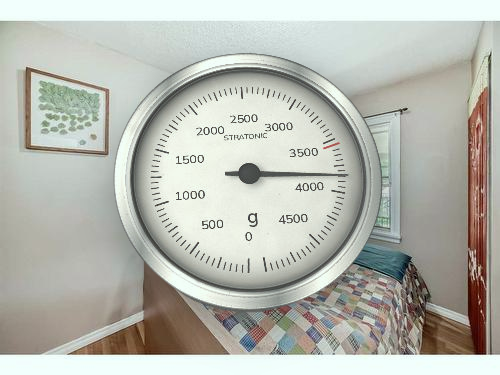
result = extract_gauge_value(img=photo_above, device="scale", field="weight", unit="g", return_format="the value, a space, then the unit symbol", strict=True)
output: 3850 g
